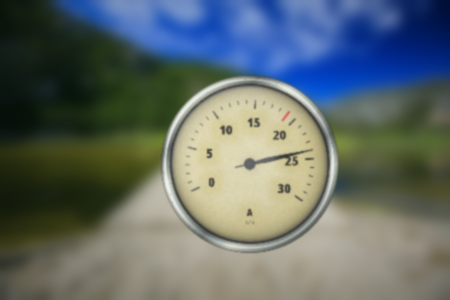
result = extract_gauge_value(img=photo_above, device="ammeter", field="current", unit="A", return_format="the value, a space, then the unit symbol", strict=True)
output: 24 A
